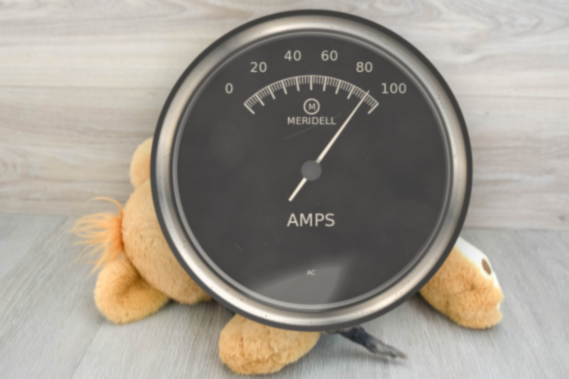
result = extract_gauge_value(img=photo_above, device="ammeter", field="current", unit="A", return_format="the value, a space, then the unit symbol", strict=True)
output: 90 A
